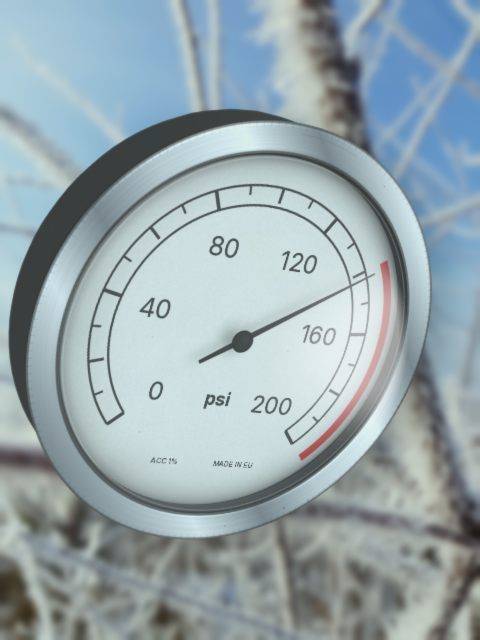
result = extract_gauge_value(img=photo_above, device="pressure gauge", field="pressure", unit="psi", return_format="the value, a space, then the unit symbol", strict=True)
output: 140 psi
